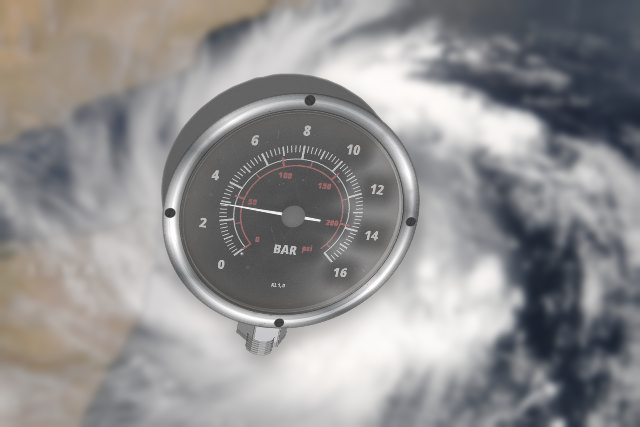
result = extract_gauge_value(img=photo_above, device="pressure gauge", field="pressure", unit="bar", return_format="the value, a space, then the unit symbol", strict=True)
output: 3 bar
